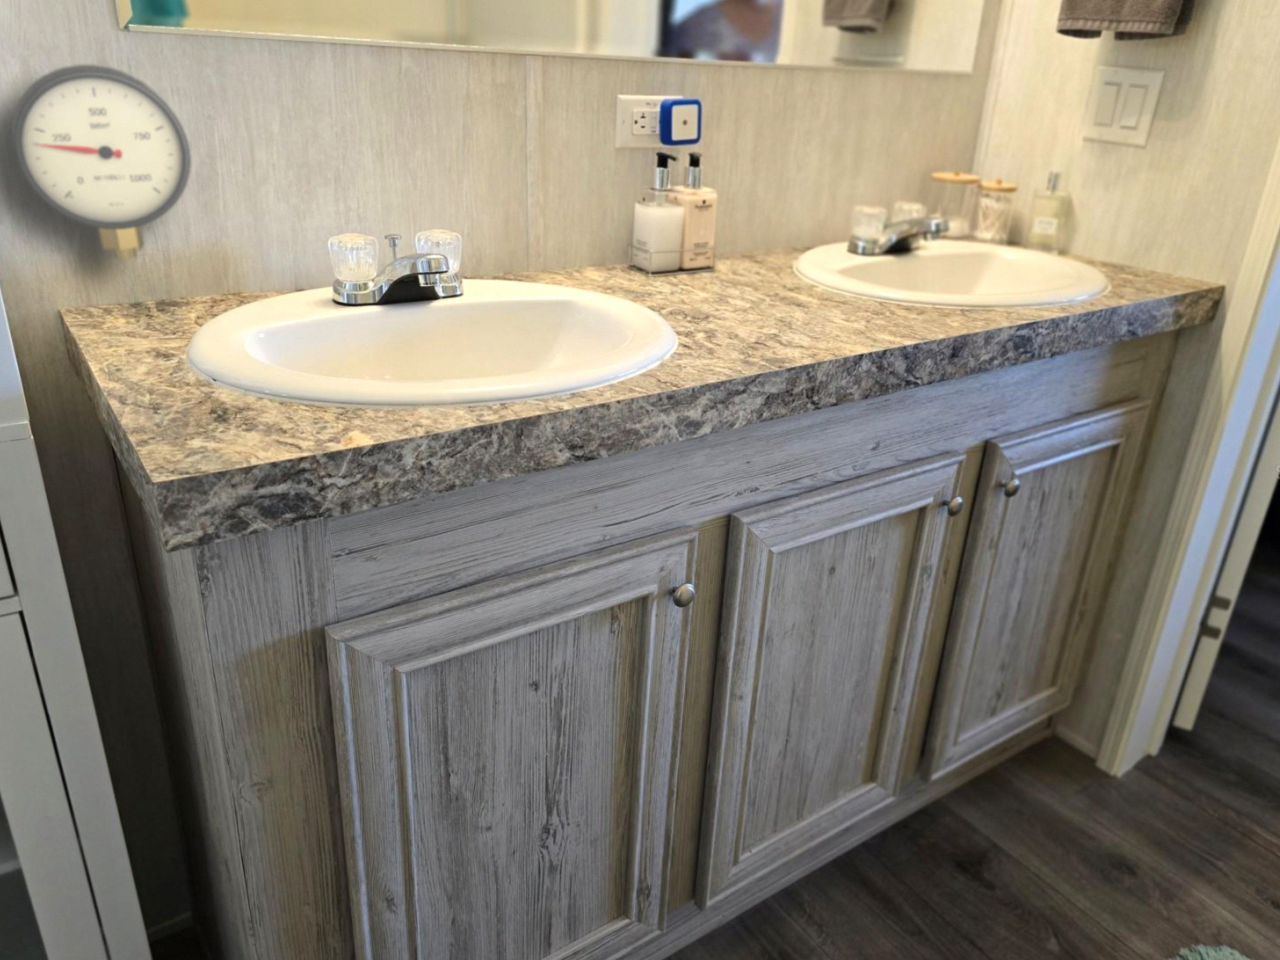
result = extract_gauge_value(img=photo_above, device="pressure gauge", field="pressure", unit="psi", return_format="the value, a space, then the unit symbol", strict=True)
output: 200 psi
